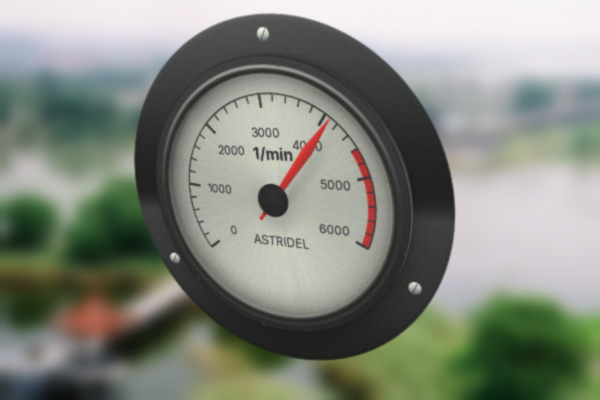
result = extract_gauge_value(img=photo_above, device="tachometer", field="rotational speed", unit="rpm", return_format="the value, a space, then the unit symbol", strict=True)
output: 4100 rpm
